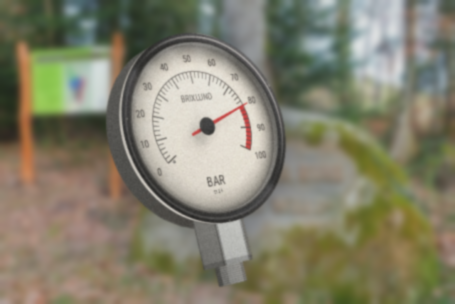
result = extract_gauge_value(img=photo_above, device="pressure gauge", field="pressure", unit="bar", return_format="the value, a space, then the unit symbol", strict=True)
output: 80 bar
